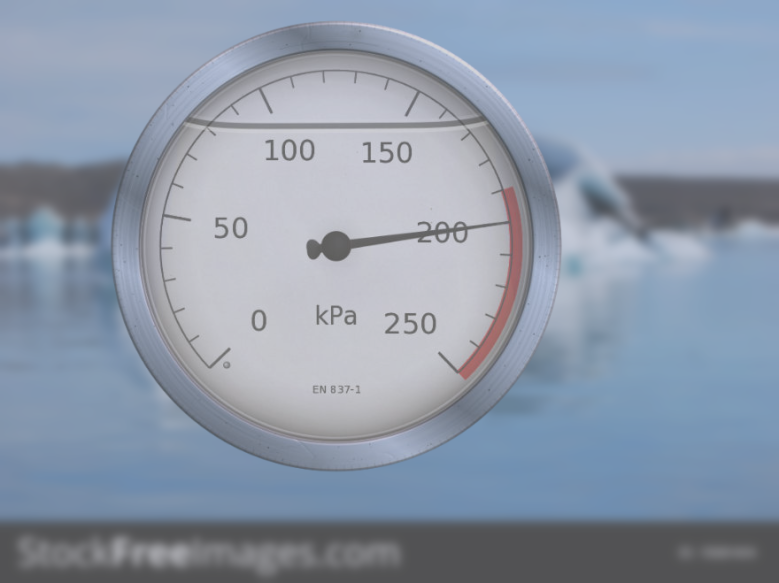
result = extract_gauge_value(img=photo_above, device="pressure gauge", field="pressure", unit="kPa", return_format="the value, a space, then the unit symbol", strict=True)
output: 200 kPa
